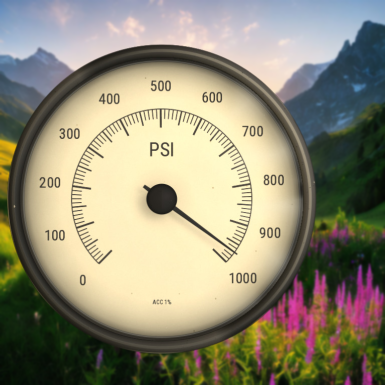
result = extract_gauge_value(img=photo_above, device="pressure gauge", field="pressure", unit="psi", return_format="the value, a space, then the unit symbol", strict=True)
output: 970 psi
